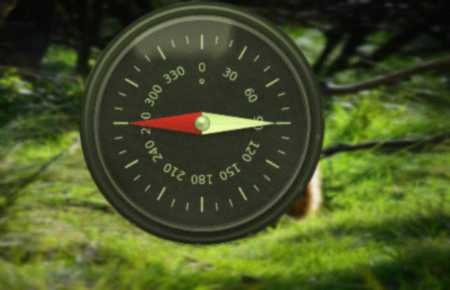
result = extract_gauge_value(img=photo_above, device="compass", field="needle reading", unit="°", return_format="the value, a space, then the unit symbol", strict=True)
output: 270 °
